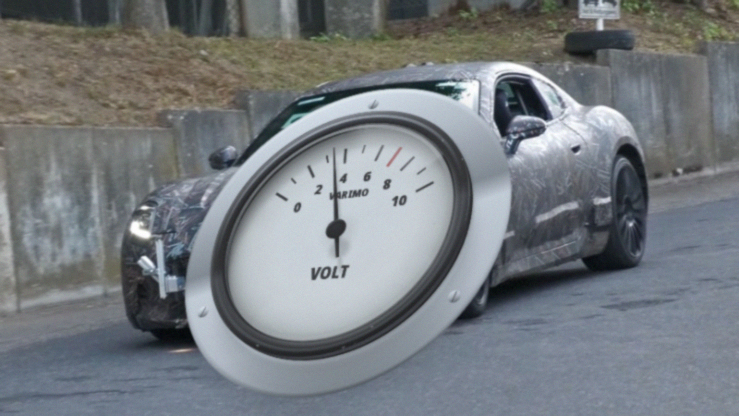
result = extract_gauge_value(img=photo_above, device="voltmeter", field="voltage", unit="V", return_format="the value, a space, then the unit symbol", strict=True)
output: 3.5 V
